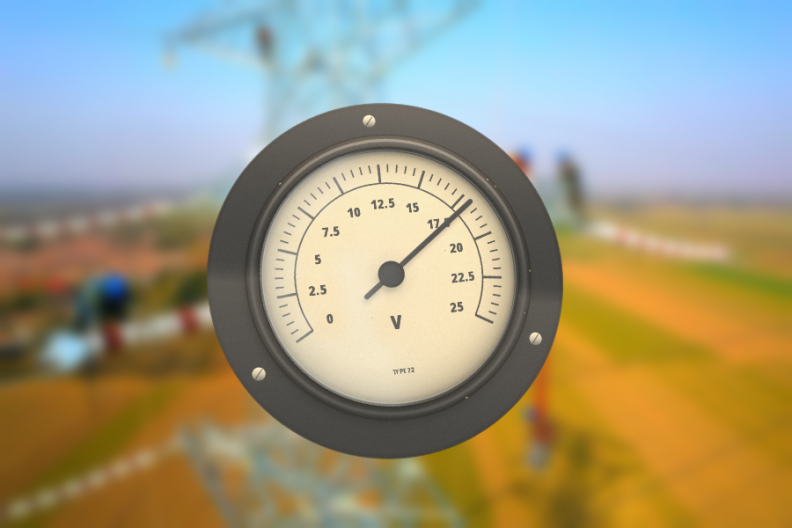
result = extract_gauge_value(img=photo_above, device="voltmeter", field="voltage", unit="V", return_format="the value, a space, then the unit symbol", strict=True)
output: 18 V
